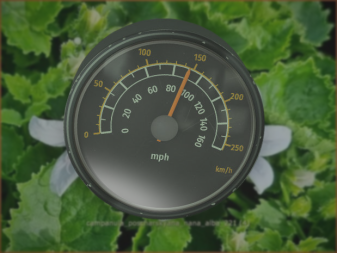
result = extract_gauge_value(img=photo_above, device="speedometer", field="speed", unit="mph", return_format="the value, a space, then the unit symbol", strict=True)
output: 90 mph
